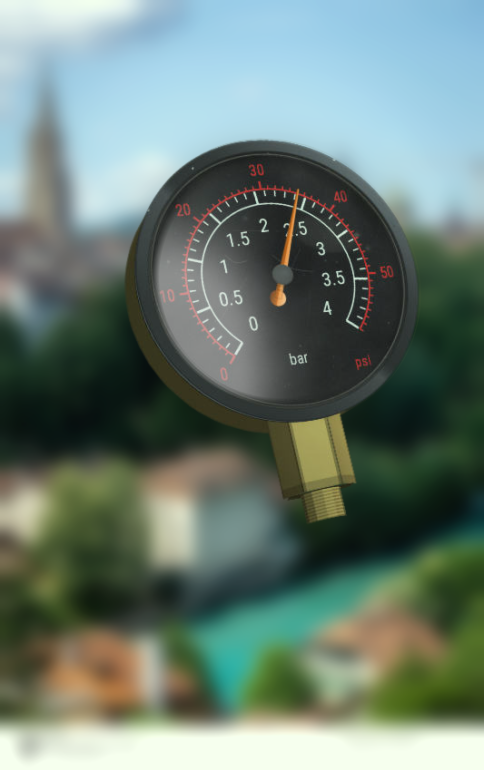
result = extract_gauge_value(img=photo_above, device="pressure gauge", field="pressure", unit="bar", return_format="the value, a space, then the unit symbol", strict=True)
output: 2.4 bar
